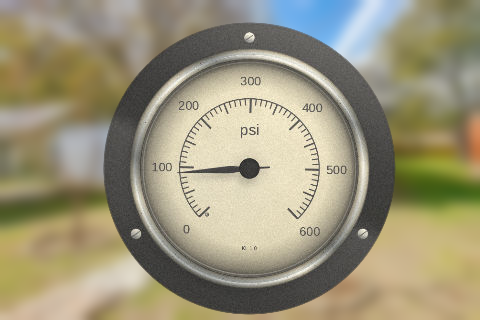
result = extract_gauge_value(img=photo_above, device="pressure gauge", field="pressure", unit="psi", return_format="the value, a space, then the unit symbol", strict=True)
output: 90 psi
